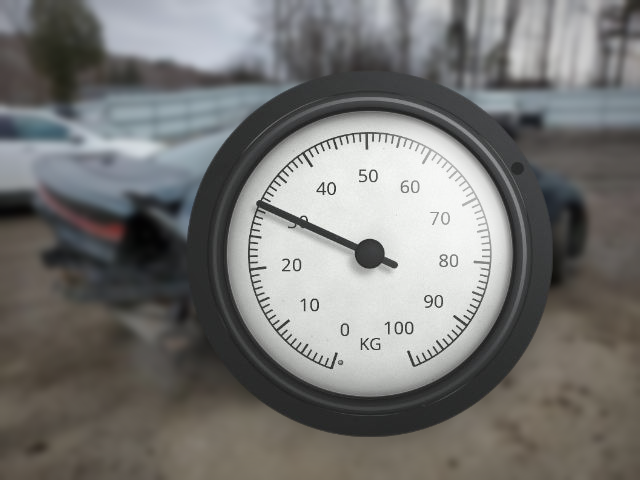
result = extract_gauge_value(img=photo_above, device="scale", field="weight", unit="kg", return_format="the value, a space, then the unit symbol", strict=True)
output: 30 kg
